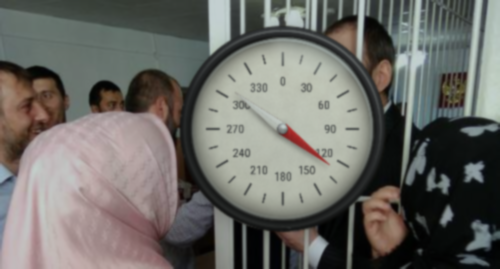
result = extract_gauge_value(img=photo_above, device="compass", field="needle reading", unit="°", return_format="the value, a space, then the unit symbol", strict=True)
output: 127.5 °
